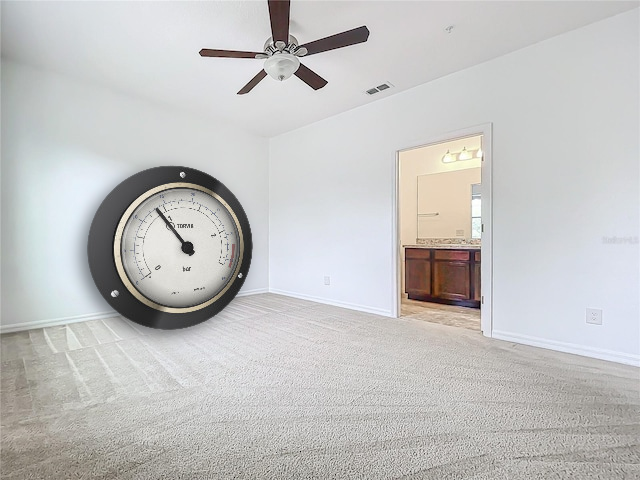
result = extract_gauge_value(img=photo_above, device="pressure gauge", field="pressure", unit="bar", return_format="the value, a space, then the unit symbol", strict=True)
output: 0.9 bar
